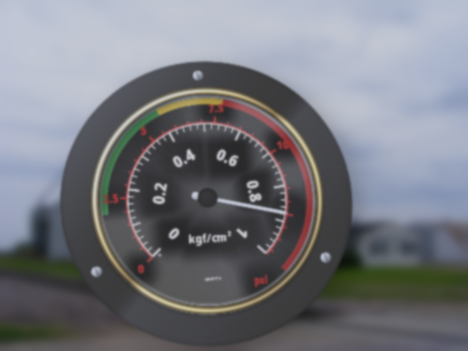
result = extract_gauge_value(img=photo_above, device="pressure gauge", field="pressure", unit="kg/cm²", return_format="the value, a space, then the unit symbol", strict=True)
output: 0.88 kg/cm²
